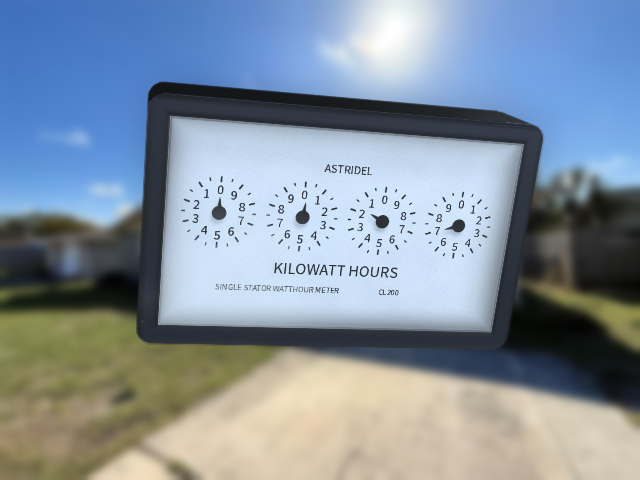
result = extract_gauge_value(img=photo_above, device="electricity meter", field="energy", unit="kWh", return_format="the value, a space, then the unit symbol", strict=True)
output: 17 kWh
